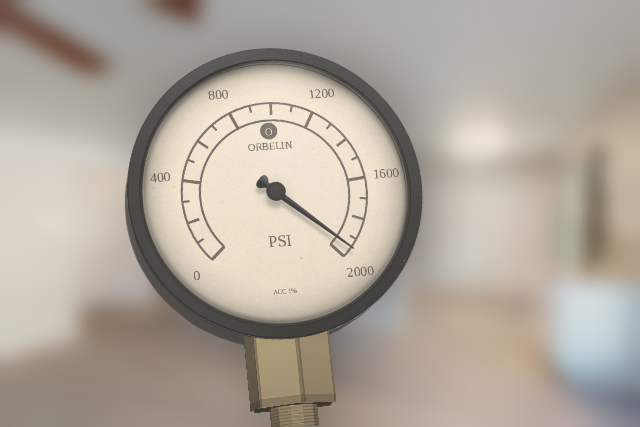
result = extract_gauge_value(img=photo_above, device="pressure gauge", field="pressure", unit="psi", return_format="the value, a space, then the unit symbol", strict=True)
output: 1950 psi
